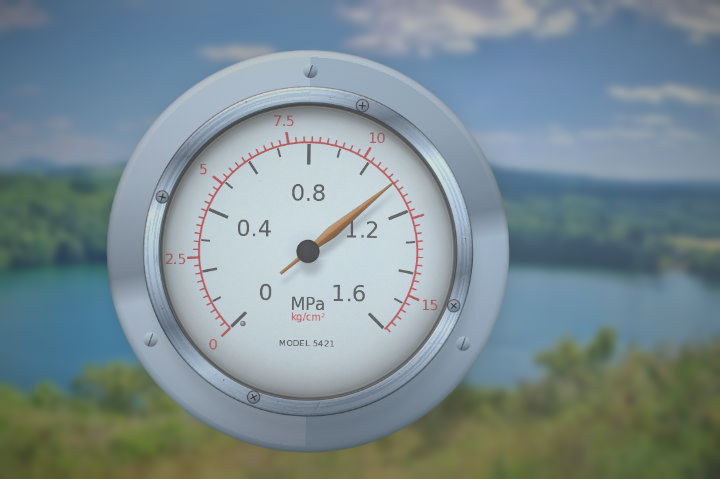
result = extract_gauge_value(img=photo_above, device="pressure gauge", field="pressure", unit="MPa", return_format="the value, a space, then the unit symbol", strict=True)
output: 1.1 MPa
